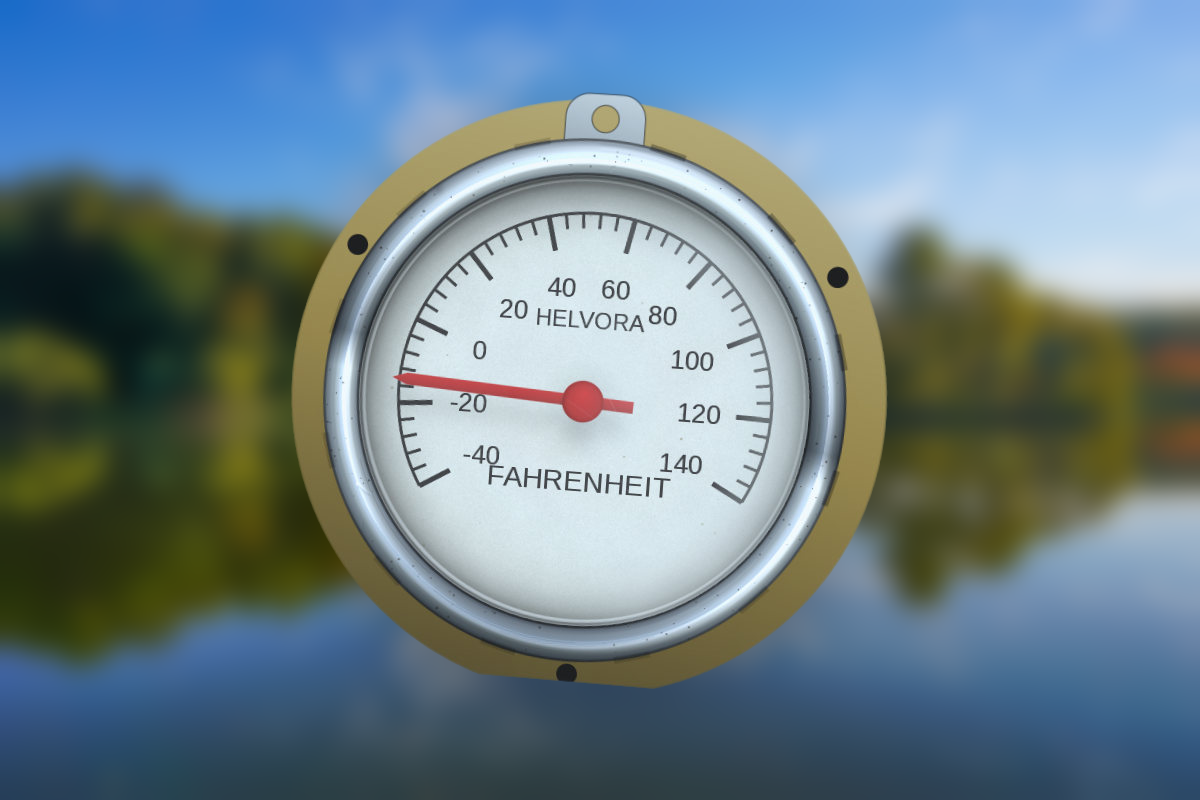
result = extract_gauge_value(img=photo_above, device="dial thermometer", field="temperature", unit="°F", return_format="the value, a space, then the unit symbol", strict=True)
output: -14 °F
